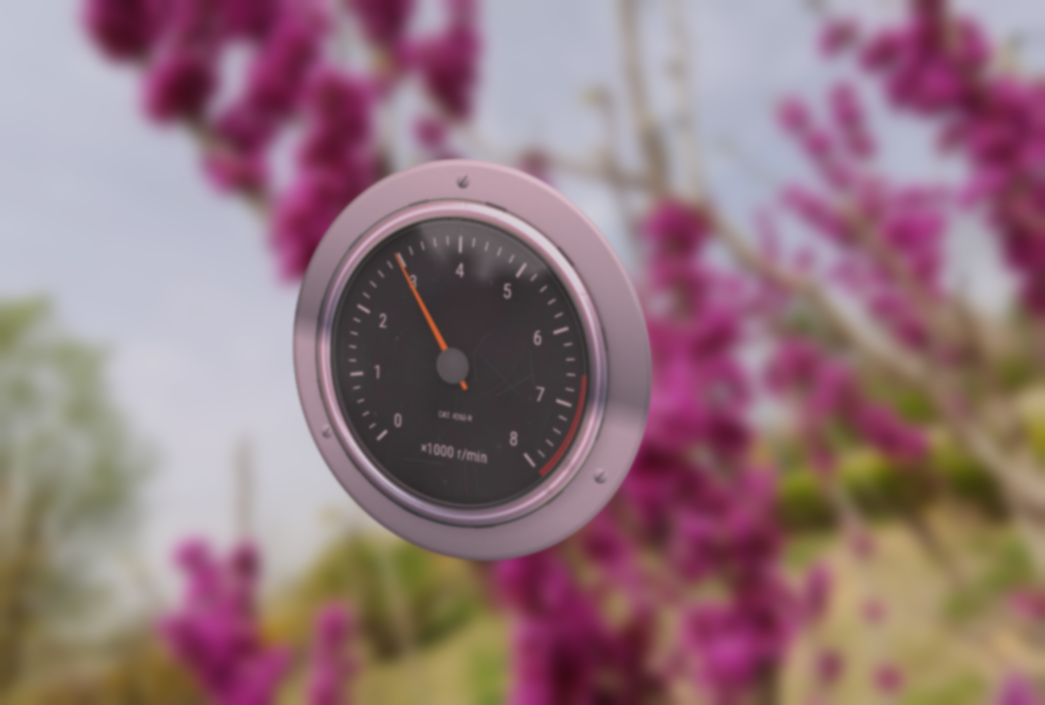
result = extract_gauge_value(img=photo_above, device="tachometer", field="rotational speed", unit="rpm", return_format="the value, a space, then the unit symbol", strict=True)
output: 3000 rpm
